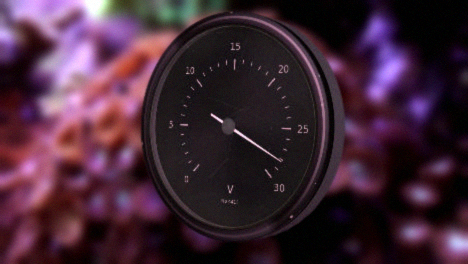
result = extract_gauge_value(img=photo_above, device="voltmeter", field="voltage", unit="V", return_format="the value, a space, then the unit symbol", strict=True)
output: 28 V
